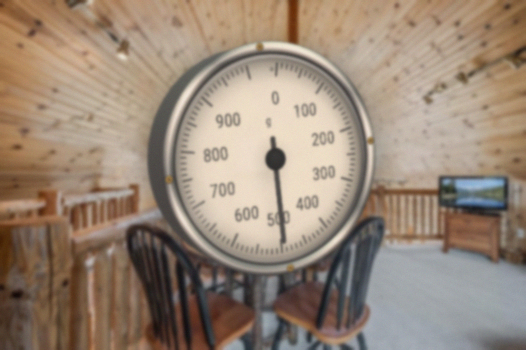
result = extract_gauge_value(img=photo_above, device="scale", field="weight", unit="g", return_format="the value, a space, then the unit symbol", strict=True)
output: 500 g
